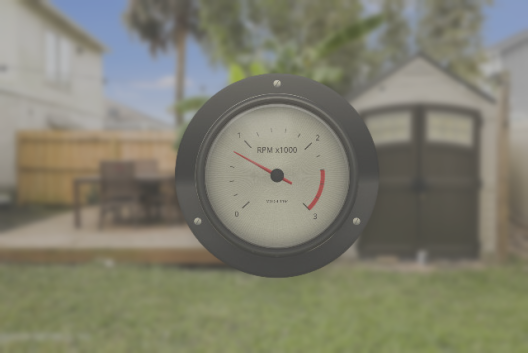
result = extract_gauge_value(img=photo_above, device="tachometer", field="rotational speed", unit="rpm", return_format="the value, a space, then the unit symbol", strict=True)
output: 800 rpm
